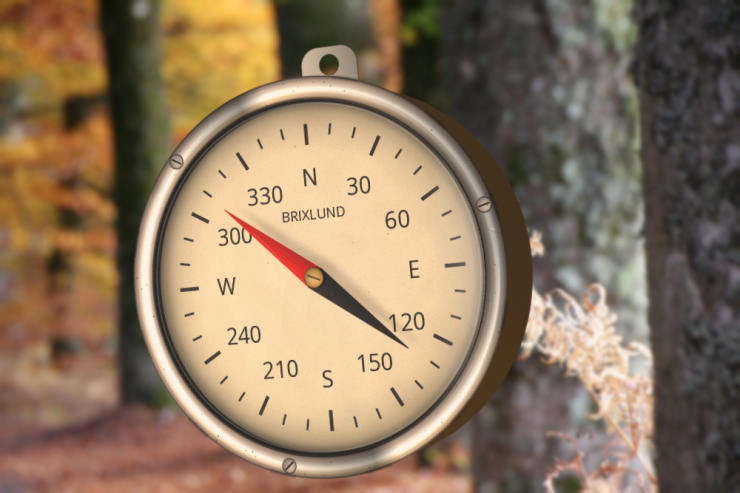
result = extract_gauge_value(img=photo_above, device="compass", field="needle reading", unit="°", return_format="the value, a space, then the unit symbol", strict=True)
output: 310 °
